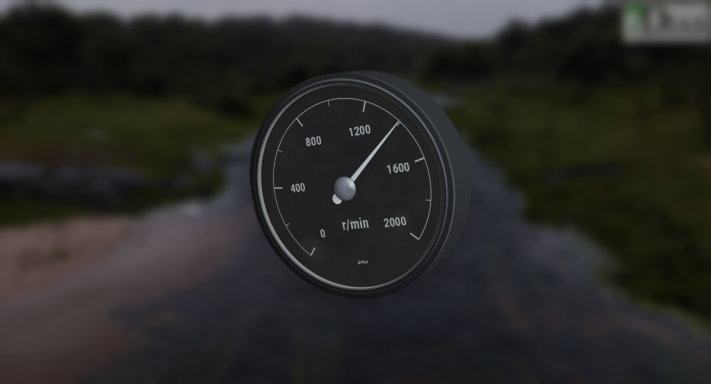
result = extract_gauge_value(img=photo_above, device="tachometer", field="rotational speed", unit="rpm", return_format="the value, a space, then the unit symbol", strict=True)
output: 1400 rpm
